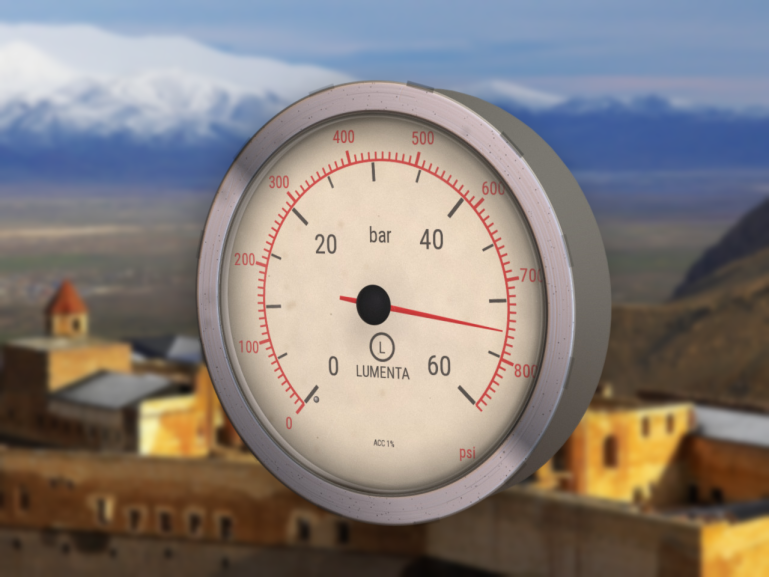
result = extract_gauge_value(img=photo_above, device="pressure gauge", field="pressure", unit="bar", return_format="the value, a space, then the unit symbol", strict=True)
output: 52.5 bar
